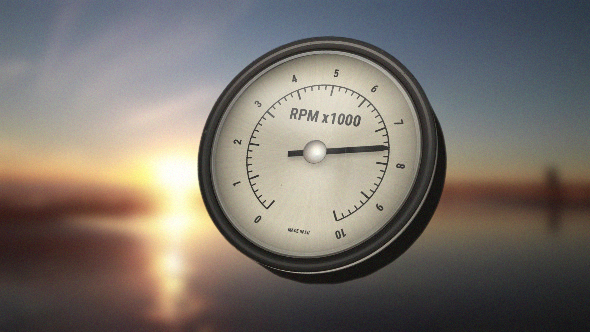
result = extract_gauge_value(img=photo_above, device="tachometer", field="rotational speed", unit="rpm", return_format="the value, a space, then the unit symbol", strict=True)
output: 7600 rpm
